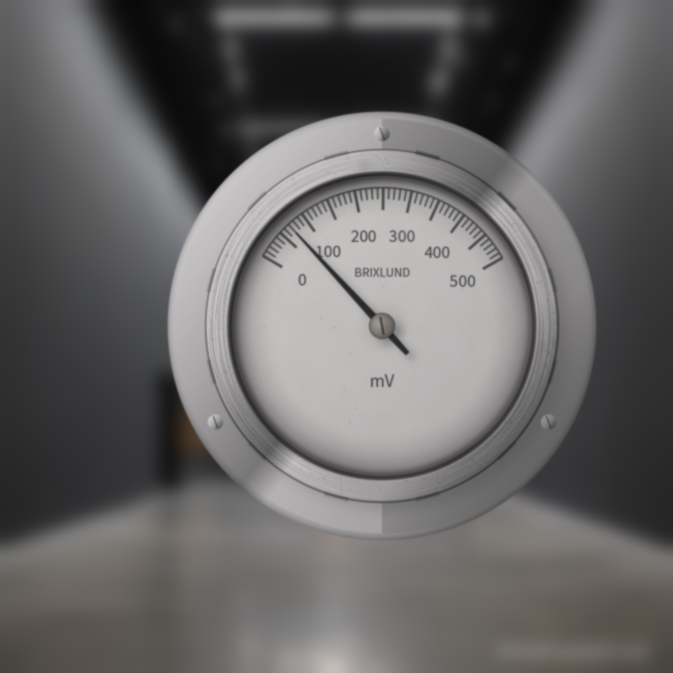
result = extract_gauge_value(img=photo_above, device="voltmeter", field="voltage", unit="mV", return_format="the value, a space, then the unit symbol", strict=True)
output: 70 mV
